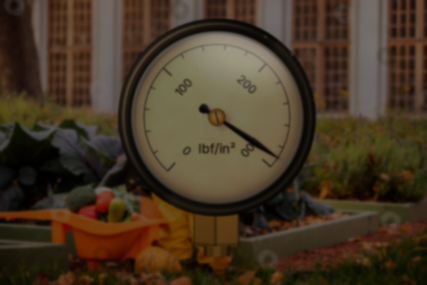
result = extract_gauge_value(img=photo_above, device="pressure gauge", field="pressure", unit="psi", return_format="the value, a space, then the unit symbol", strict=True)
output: 290 psi
